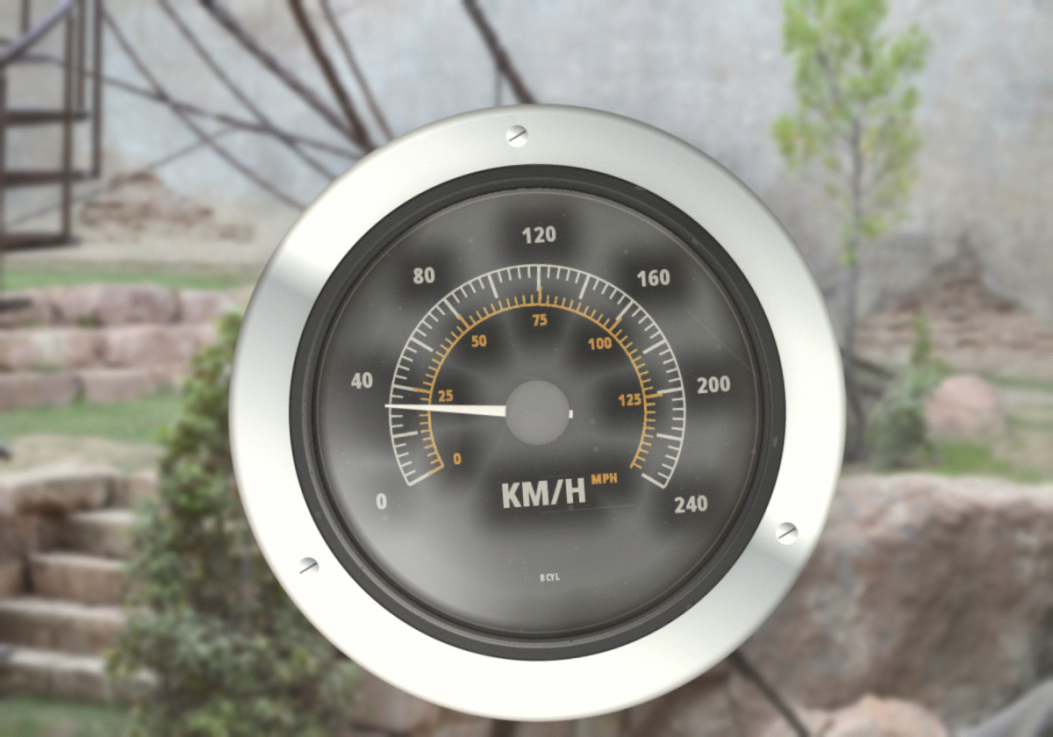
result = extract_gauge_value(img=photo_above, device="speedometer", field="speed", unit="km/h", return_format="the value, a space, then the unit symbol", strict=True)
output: 32 km/h
